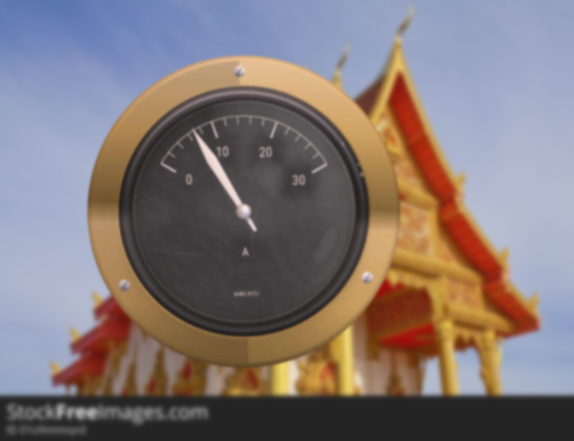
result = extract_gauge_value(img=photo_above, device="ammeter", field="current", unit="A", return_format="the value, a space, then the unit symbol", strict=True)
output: 7 A
